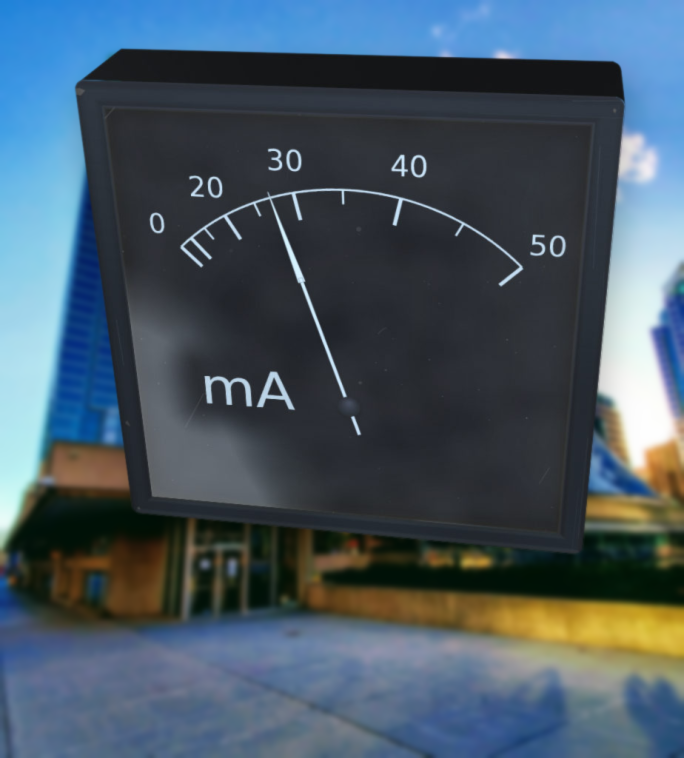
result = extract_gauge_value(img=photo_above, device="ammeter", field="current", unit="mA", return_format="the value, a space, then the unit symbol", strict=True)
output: 27.5 mA
